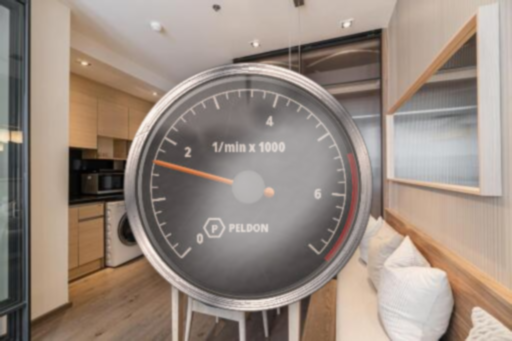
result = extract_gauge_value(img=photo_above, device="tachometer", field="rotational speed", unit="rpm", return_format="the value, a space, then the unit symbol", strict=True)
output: 1600 rpm
